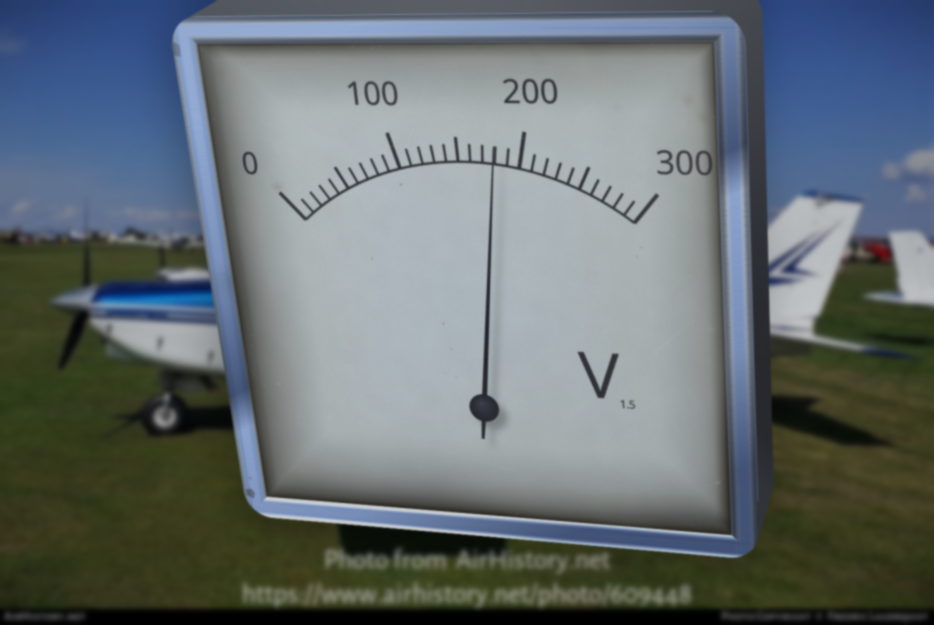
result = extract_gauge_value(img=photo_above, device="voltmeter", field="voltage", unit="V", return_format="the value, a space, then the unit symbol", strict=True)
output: 180 V
